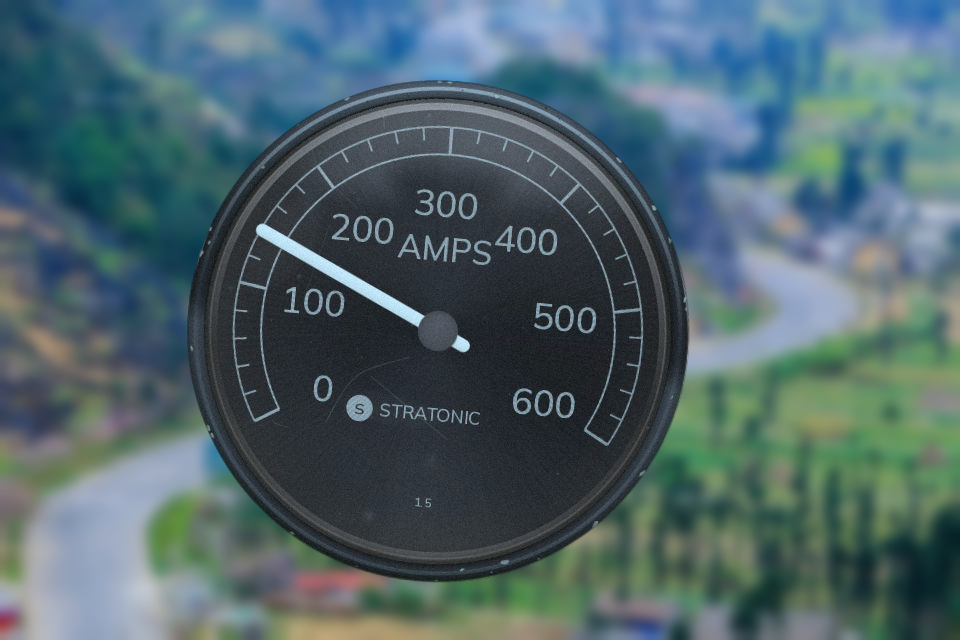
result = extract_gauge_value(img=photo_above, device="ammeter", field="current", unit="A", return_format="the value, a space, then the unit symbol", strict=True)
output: 140 A
